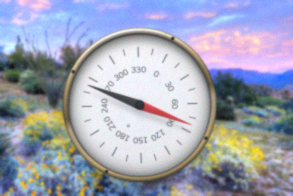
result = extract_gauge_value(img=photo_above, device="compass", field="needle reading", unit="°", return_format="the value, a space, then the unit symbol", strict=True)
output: 82.5 °
